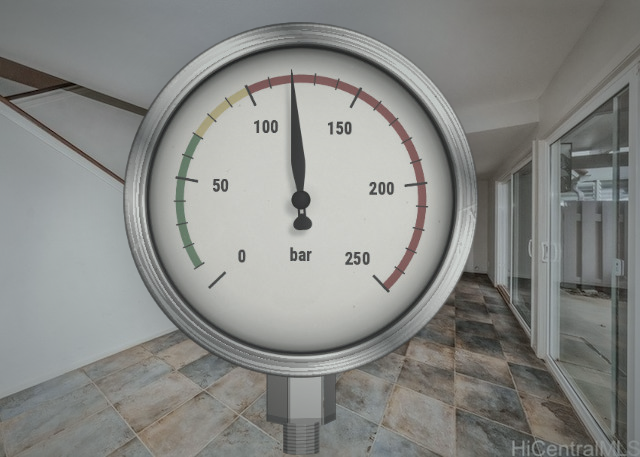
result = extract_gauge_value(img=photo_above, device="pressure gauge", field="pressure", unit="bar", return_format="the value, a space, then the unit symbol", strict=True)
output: 120 bar
